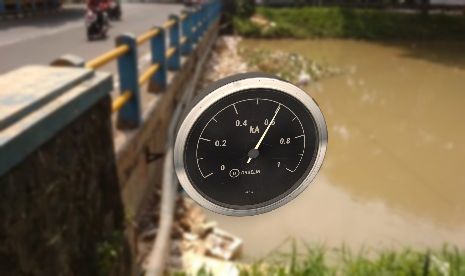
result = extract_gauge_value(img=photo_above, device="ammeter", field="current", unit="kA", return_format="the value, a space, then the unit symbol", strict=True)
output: 0.6 kA
